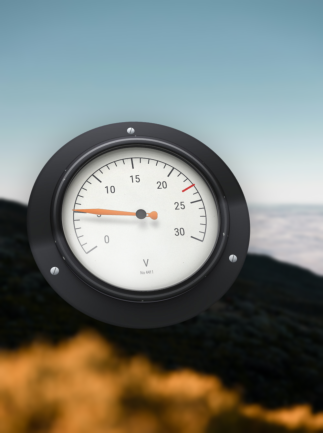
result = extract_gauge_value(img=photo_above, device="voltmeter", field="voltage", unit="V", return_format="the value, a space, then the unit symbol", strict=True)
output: 5 V
